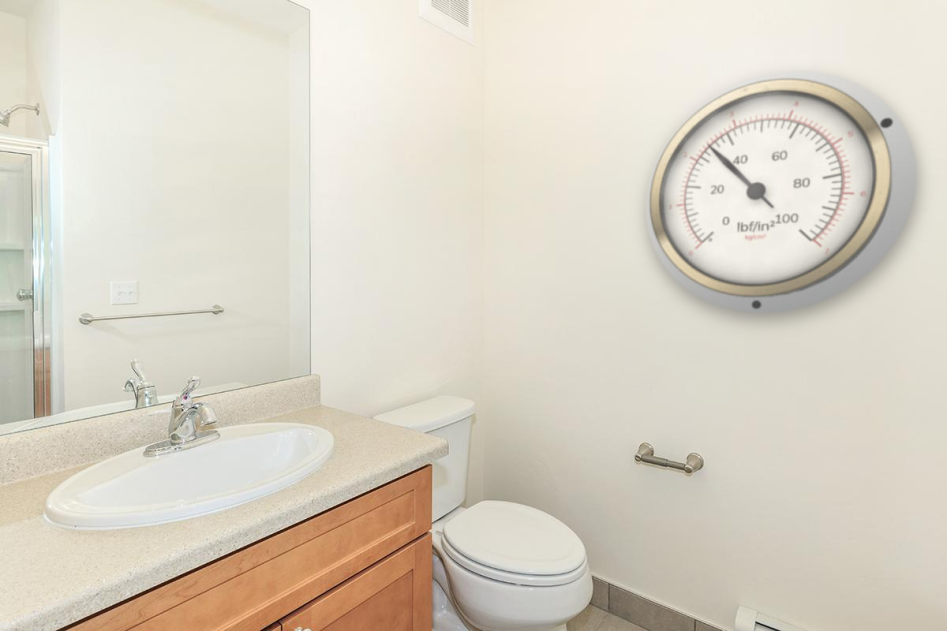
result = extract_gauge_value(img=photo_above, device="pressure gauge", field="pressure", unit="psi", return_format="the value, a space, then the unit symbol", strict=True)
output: 34 psi
